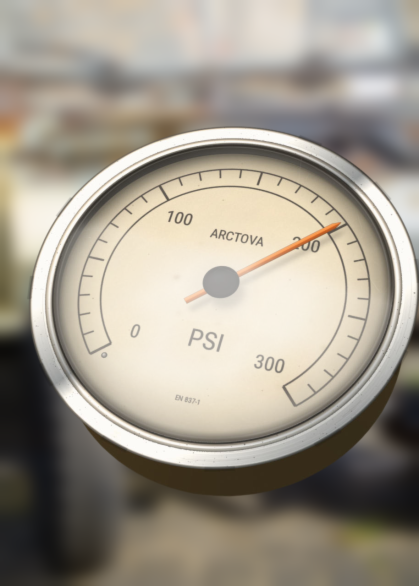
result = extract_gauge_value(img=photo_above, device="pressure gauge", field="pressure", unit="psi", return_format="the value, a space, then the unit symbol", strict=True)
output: 200 psi
